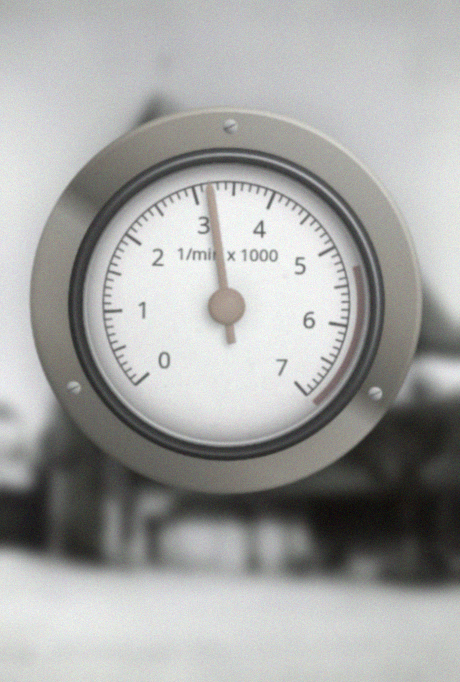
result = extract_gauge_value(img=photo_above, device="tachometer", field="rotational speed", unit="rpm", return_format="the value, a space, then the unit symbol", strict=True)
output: 3200 rpm
